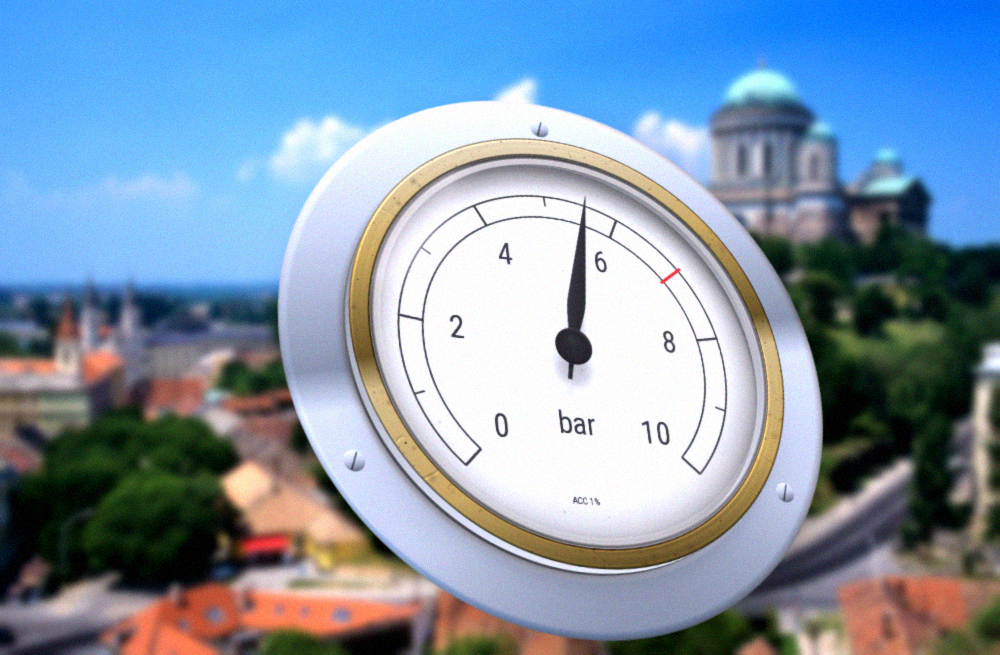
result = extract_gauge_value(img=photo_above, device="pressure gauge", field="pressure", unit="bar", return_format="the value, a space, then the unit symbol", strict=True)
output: 5.5 bar
